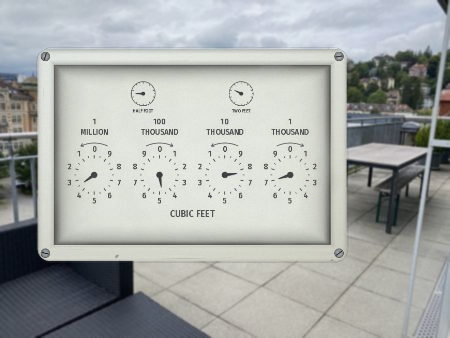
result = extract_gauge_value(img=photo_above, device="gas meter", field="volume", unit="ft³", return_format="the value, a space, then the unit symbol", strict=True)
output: 347700 ft³
